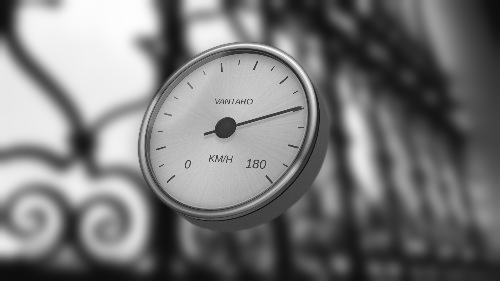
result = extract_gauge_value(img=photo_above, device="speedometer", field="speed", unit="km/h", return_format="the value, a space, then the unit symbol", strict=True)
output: 140 km/h
